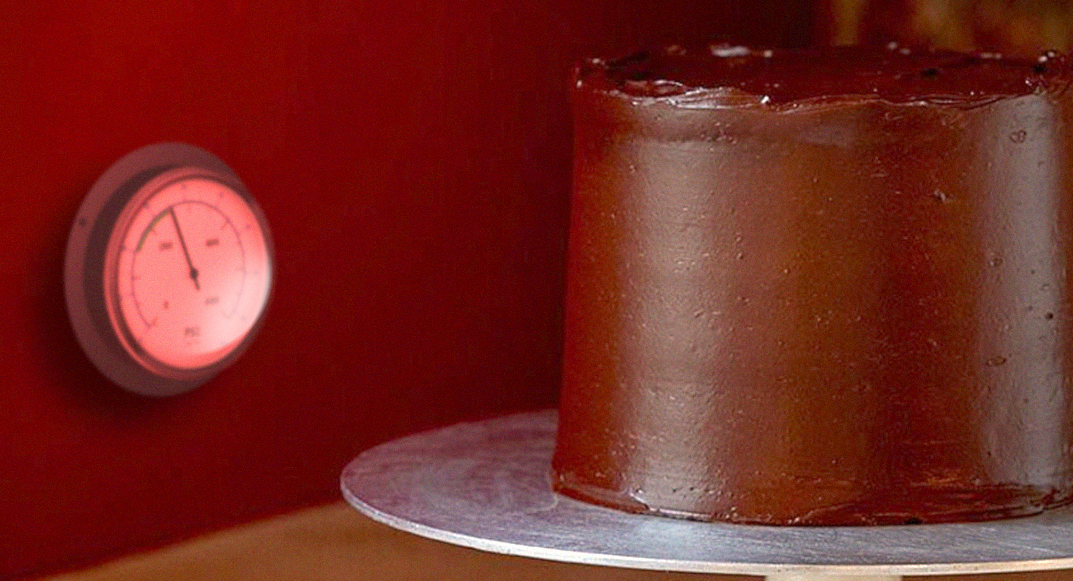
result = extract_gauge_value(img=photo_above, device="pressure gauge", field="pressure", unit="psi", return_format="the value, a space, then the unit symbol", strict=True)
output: 250 psi
